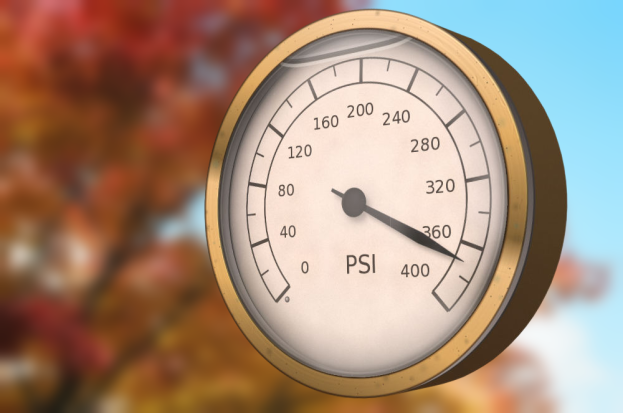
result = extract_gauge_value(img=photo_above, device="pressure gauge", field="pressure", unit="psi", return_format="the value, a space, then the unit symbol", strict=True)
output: 370 psi
